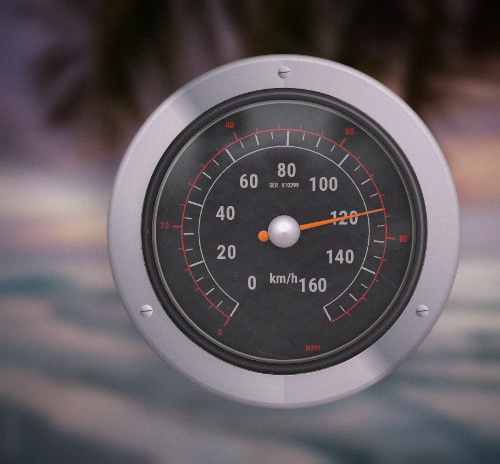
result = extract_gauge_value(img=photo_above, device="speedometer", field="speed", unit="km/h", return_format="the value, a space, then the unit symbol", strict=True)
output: 120 km/h
